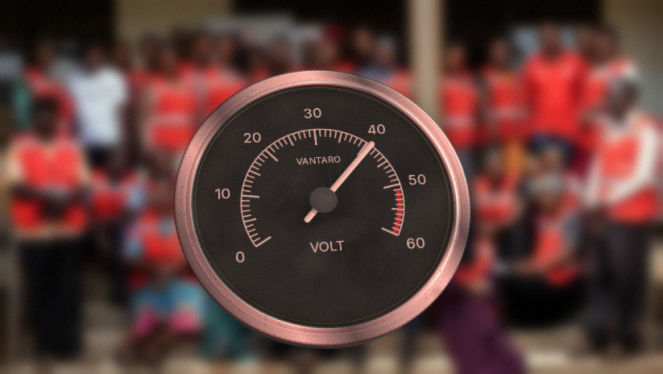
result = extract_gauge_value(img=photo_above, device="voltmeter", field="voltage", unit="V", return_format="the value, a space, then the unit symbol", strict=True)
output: 41 V
